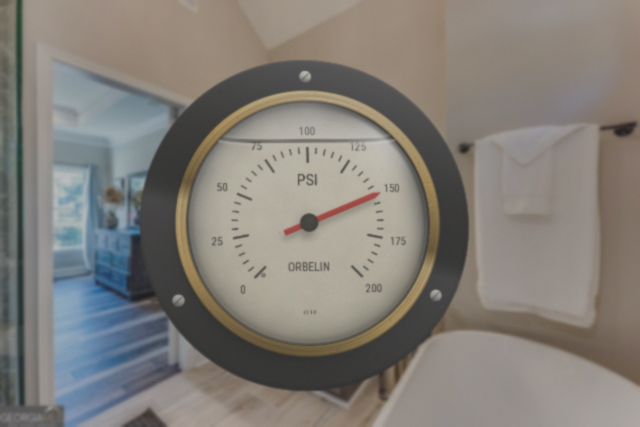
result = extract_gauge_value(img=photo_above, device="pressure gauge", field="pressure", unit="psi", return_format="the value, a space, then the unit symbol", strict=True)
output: 150 psi
